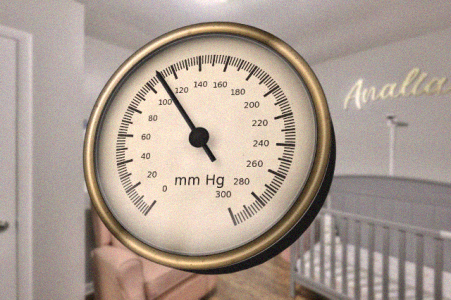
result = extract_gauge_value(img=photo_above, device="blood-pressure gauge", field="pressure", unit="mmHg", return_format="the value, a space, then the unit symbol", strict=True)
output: 110 mmHg
